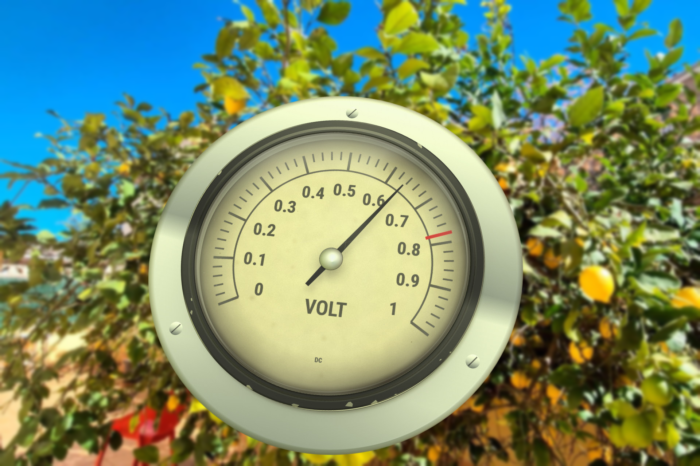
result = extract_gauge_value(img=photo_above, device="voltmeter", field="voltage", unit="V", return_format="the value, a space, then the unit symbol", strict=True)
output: 0.64 V
